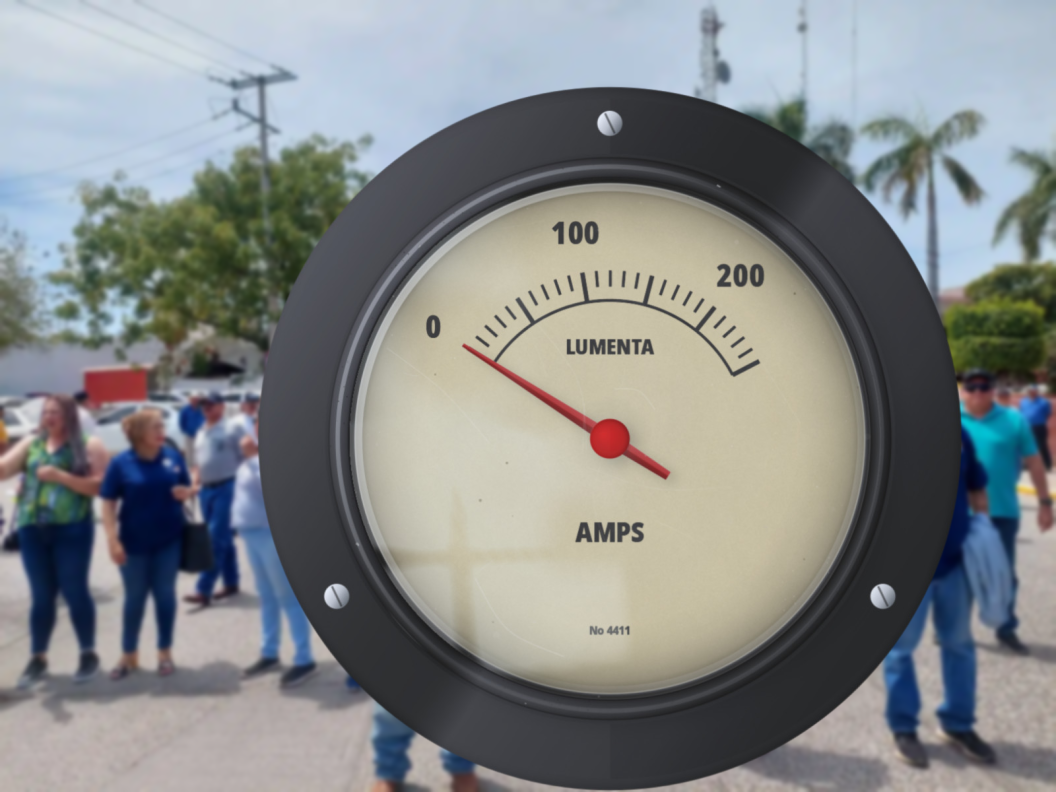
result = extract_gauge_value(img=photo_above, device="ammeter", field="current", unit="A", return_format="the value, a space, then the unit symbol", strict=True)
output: 0 A
